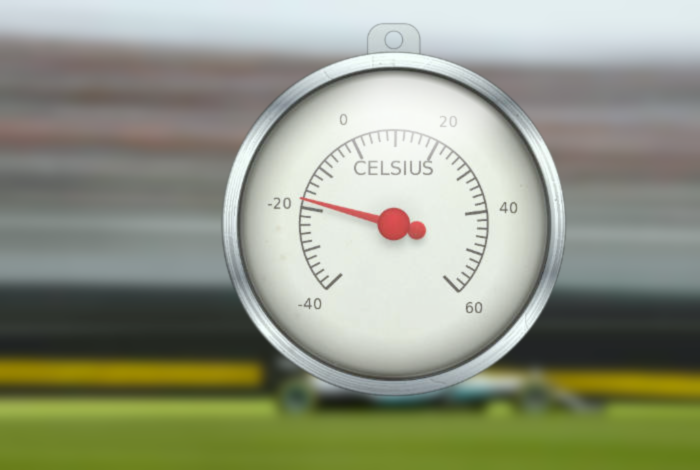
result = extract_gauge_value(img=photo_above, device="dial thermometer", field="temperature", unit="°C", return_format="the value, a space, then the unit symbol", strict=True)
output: -18 °C
